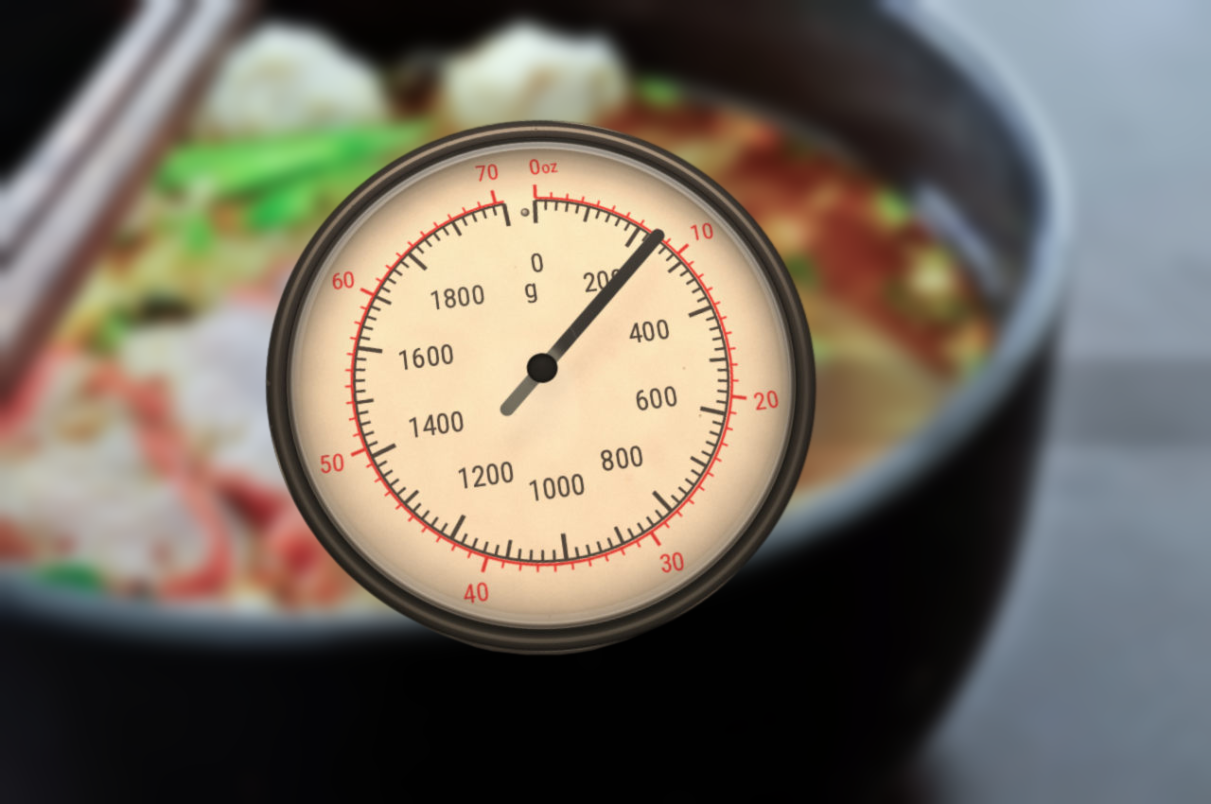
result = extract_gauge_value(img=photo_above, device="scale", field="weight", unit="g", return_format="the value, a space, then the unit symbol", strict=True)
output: 240 g
